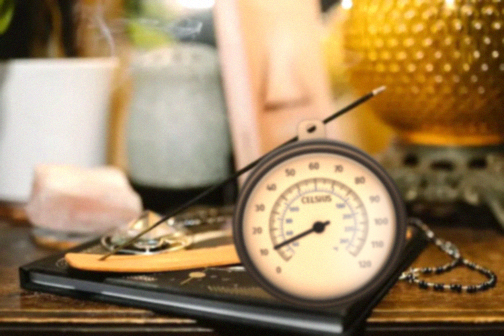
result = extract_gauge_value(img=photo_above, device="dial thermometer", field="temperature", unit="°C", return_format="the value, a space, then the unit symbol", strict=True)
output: 10 °C
